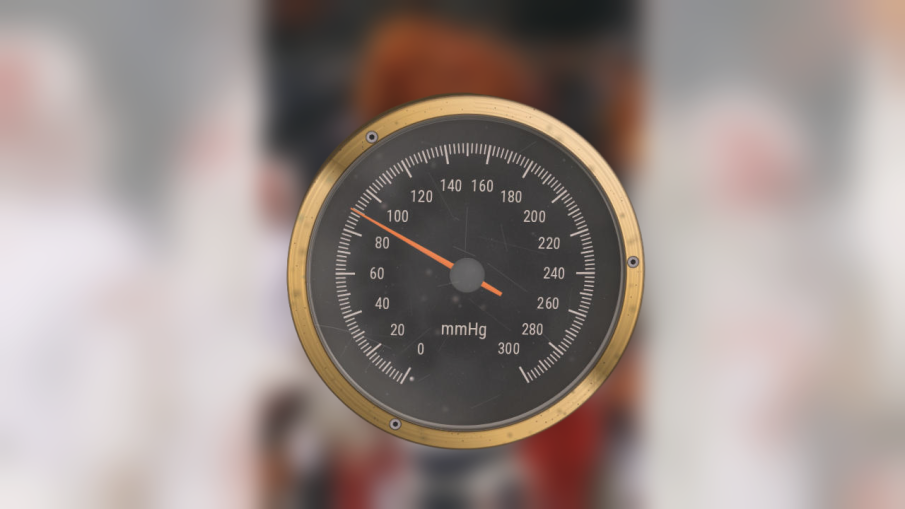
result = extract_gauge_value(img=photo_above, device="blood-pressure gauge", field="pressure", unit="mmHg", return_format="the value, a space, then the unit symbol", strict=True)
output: 90 mmHg
